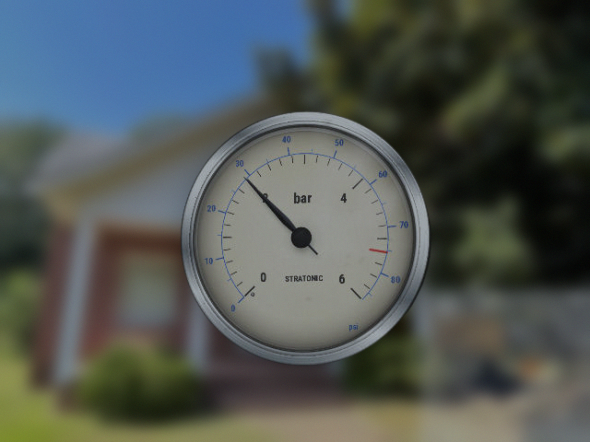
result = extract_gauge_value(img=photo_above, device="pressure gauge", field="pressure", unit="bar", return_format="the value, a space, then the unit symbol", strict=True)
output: 2 bar
